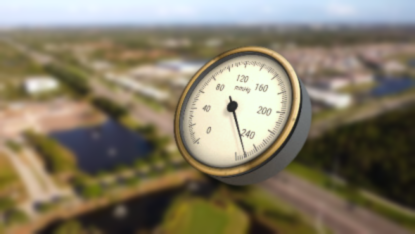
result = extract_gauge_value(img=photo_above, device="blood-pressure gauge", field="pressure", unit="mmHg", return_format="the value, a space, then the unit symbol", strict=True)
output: 250 mmHg
